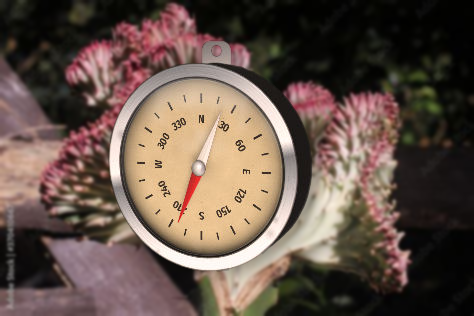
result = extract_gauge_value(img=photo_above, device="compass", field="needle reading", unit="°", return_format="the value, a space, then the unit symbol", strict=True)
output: 202.5 °
